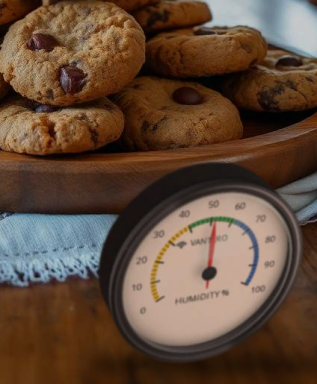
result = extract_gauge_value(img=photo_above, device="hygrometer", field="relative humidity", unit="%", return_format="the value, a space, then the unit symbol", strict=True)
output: 50 %
